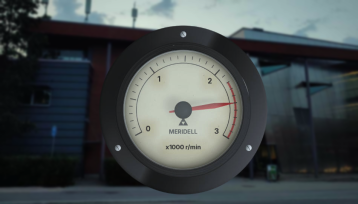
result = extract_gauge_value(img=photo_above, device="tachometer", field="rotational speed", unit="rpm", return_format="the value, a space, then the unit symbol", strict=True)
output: 2500 rpm
